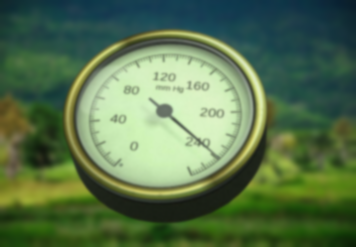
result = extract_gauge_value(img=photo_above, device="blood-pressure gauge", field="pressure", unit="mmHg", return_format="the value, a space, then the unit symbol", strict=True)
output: 240 mmHg
